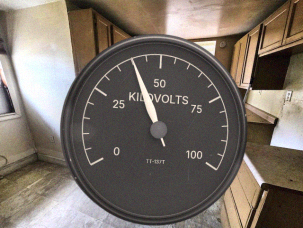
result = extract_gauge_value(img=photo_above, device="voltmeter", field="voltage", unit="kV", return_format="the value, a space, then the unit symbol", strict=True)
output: 40 kV
